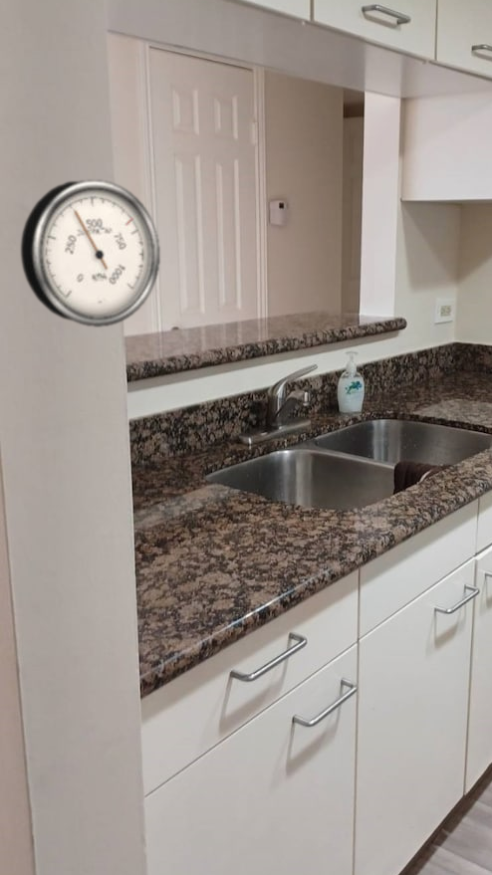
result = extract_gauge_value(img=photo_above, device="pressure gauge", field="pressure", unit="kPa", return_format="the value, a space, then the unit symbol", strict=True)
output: 400 kPa
